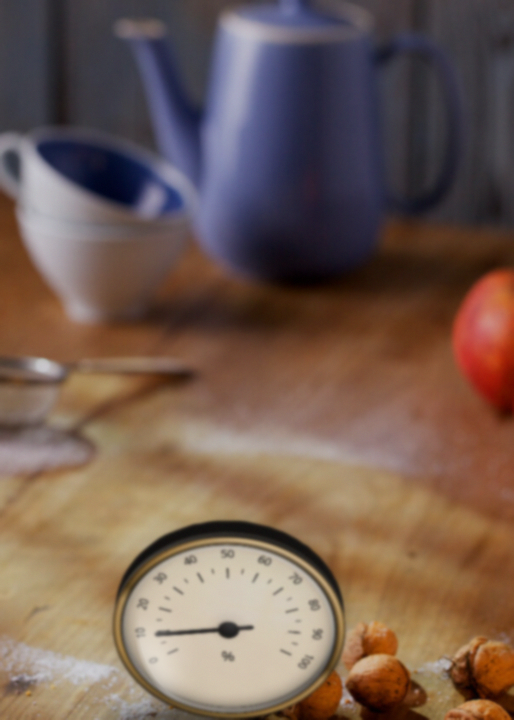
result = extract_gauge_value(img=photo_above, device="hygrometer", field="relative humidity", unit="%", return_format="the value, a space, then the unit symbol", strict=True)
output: 10 %
